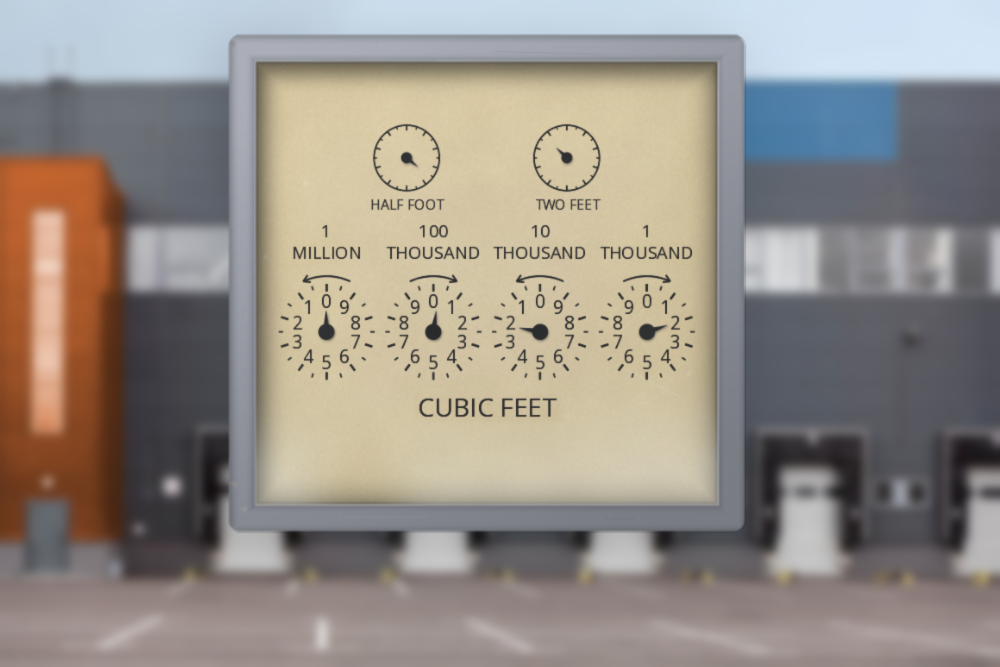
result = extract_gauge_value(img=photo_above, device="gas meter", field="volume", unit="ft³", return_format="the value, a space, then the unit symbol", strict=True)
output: 2200 ft³
